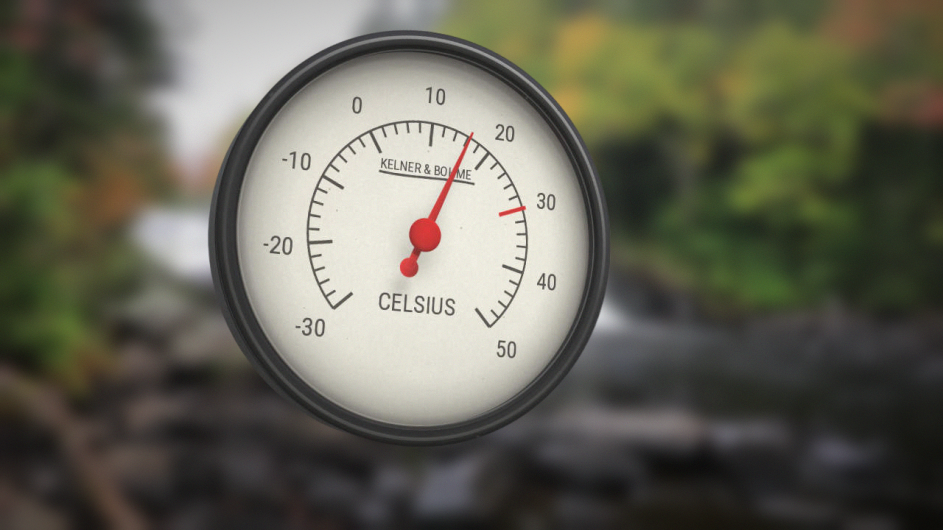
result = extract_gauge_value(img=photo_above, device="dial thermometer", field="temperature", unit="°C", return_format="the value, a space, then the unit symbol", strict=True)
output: 16 °C
